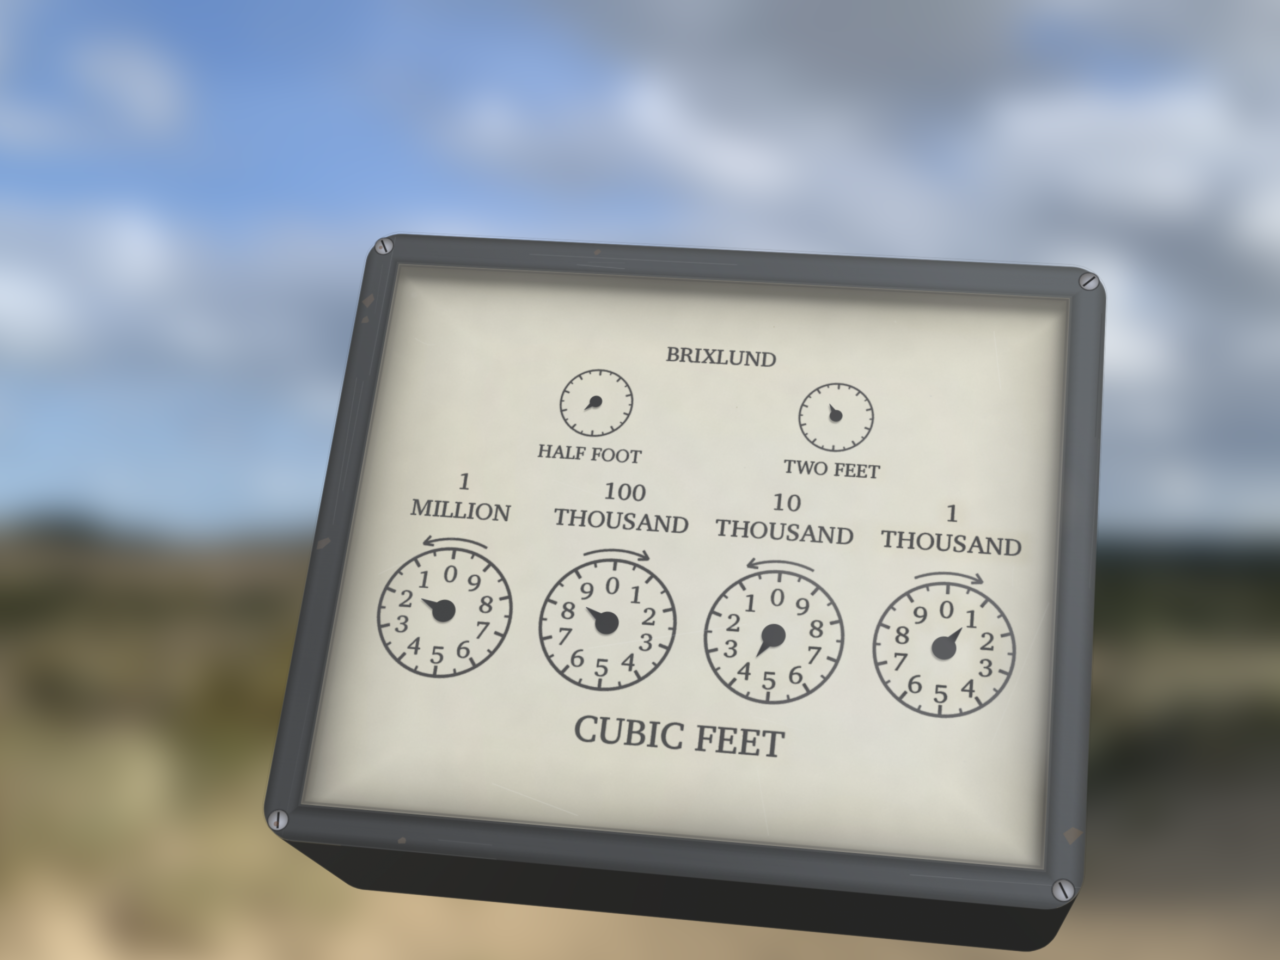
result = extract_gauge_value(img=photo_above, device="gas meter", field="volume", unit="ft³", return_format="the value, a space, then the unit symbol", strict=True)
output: 184100 ft³
